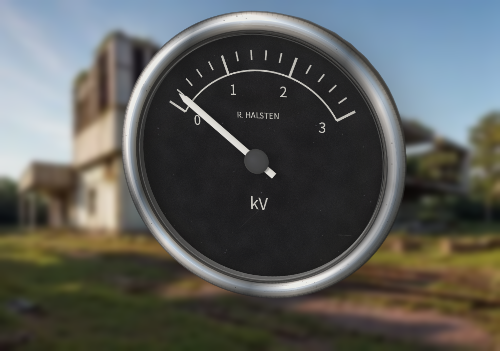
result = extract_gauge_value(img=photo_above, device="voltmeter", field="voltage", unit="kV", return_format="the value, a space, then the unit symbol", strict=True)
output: 0.2 kV
